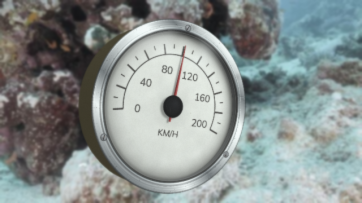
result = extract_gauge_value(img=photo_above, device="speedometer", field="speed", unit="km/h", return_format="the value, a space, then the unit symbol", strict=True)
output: 100 km/h
